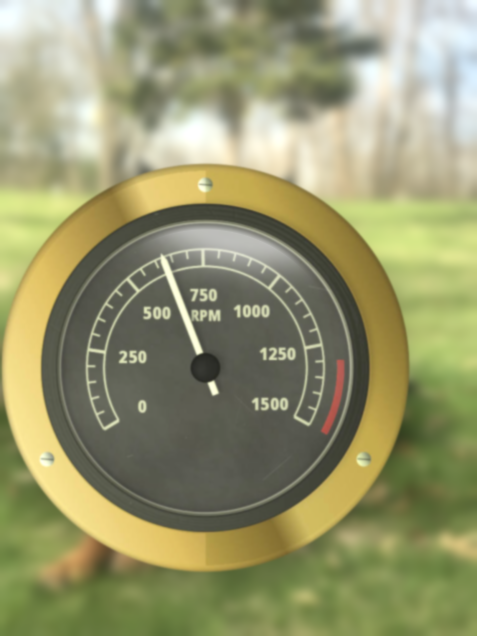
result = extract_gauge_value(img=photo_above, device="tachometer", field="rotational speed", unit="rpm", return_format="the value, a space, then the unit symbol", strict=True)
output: 625 rpm
